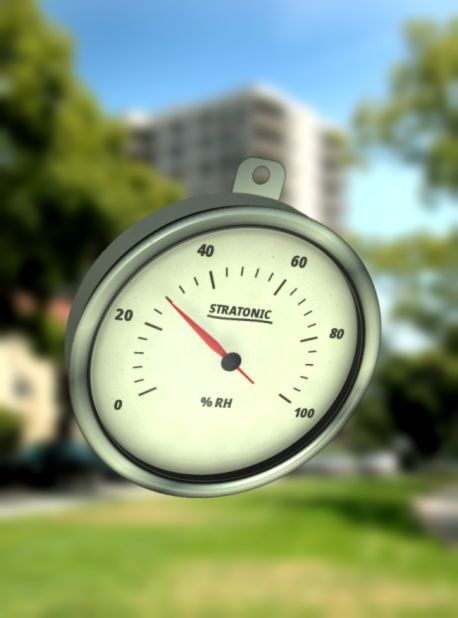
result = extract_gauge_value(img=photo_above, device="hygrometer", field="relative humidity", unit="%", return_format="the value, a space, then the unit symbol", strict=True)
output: 28 %
